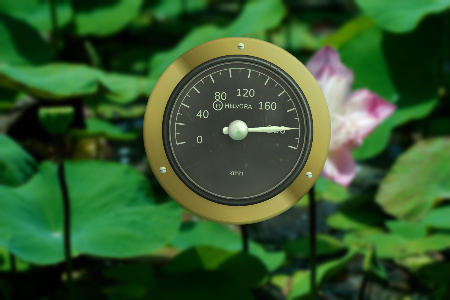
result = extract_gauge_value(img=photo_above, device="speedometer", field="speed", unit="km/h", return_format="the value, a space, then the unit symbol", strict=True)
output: 200 km/h
